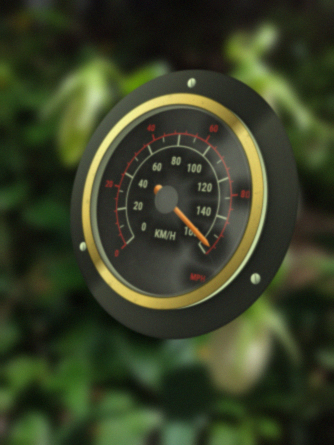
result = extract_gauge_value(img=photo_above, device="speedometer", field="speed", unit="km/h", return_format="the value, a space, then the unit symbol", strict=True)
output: 155 km/h
